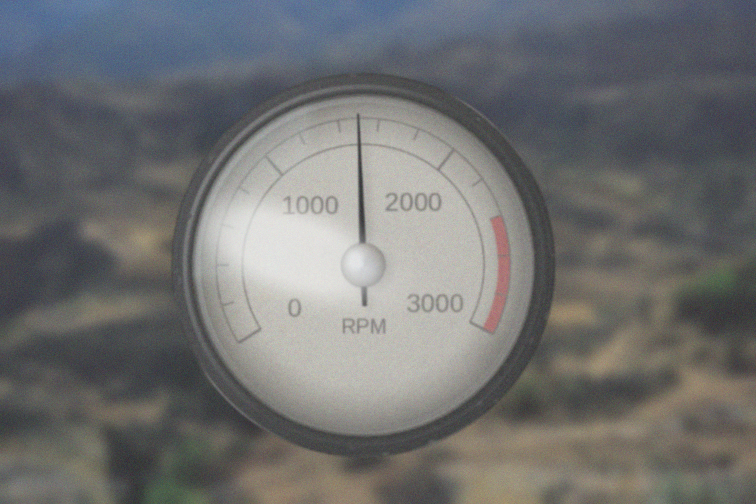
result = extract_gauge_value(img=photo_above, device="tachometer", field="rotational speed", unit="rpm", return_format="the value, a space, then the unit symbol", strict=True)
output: 1500 rpm
